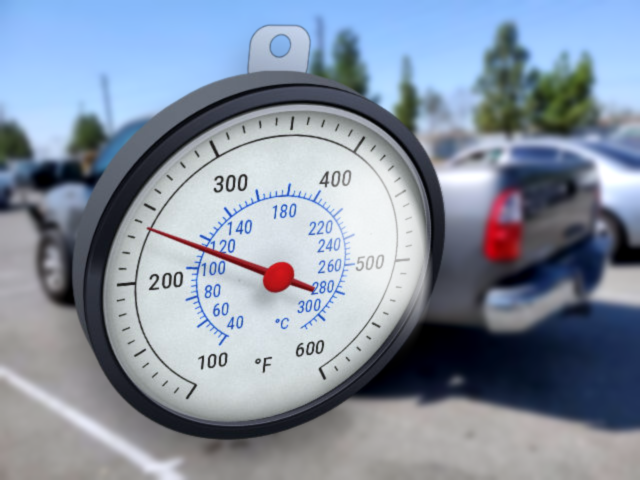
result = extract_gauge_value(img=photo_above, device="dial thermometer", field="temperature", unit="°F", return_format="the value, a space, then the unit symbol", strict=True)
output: 240 °F
